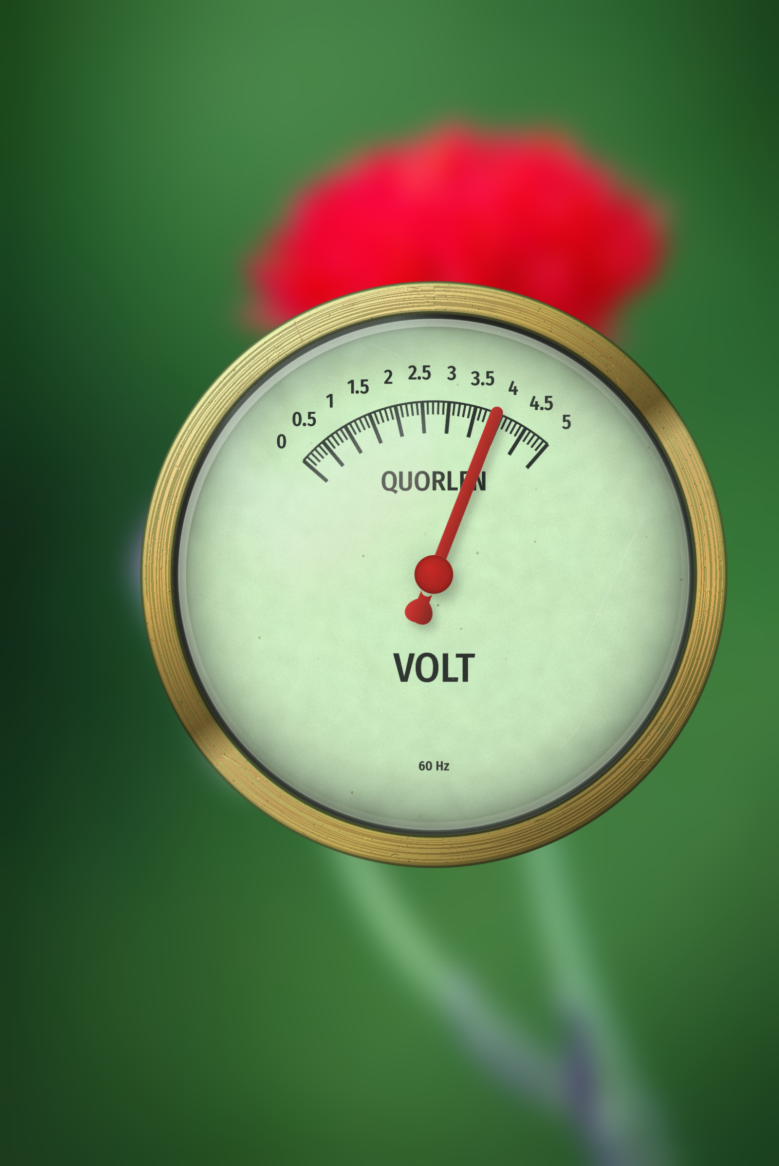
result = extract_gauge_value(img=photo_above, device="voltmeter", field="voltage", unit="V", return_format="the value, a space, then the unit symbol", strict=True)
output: 3.9 V
